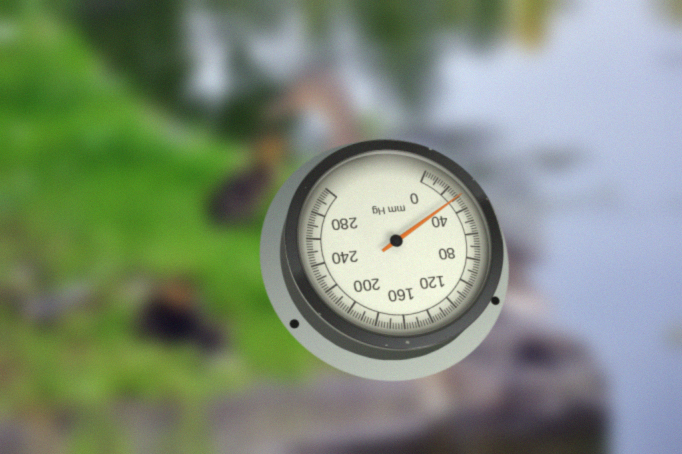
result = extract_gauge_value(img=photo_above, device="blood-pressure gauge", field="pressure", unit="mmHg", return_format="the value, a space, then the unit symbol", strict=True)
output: 30 mmHg
